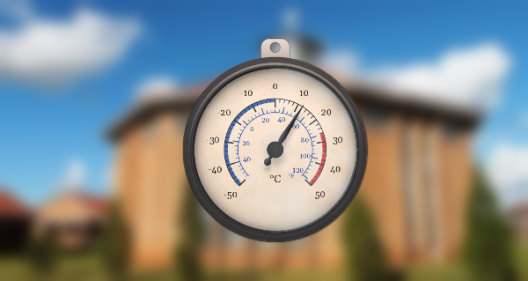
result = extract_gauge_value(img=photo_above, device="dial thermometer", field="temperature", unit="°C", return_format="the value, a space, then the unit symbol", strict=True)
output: 12 °C
